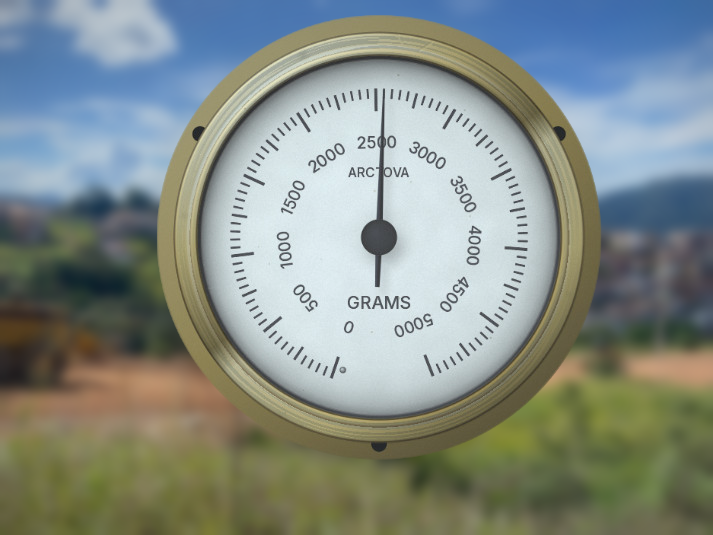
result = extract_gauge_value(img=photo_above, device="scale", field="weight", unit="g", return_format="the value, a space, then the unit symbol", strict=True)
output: 2550 g
